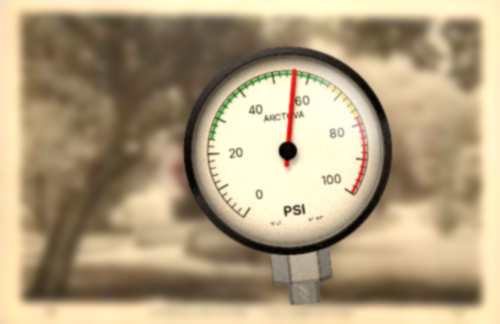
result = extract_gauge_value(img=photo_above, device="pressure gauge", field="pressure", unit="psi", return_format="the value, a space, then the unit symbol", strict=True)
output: 56 psi
